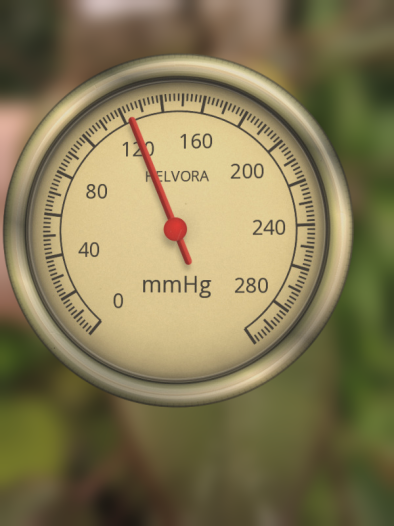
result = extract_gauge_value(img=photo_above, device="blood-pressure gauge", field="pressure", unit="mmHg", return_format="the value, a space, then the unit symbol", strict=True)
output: 124 mmHg
